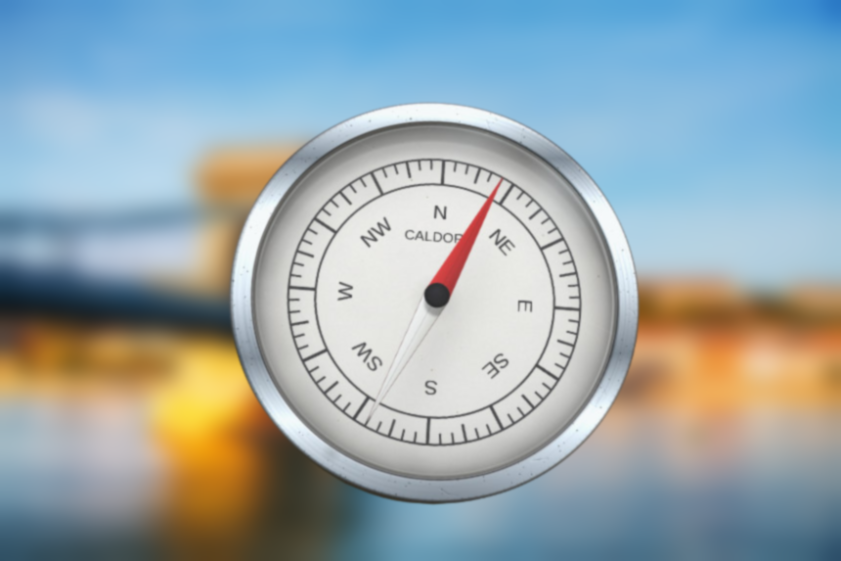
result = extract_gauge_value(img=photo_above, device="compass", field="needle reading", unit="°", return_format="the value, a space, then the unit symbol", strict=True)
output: 25 °
